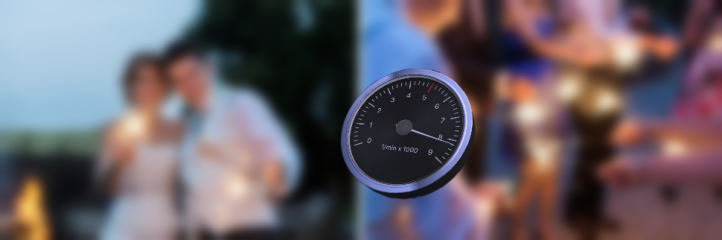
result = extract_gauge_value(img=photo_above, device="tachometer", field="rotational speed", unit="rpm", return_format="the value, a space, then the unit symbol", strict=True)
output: 8200 rpm
